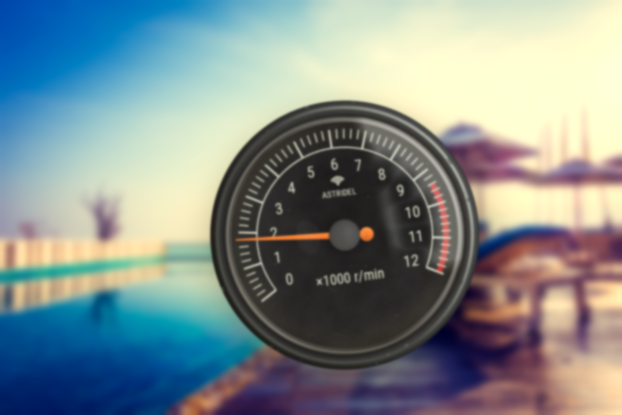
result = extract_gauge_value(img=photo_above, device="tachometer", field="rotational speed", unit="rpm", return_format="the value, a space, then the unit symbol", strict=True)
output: 1800 rpm
